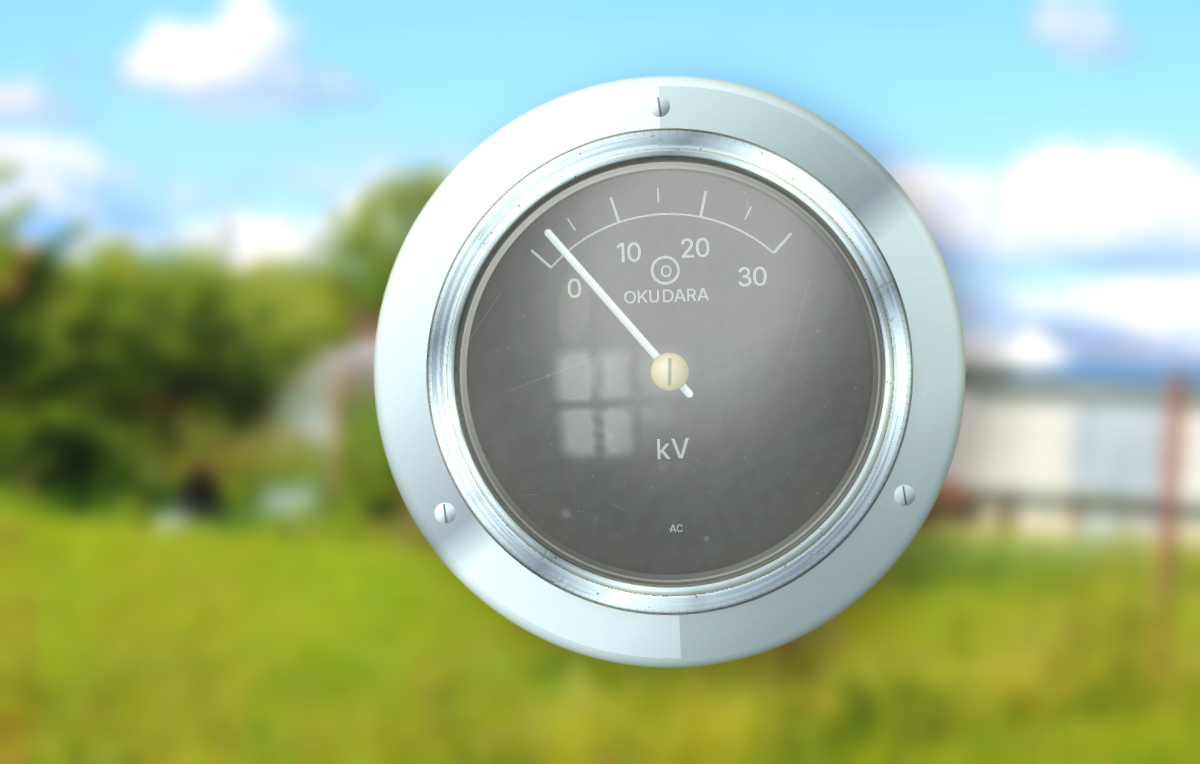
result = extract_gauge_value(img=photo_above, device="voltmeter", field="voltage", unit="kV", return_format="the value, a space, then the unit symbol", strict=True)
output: 2.5 kV
